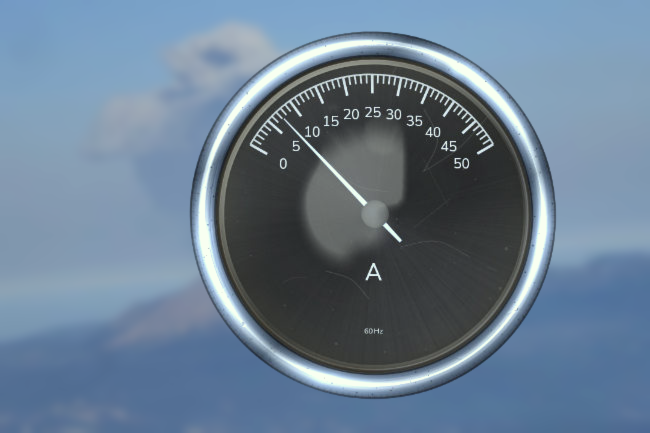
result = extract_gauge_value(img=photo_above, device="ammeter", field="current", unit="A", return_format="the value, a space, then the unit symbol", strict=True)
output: 7 A
